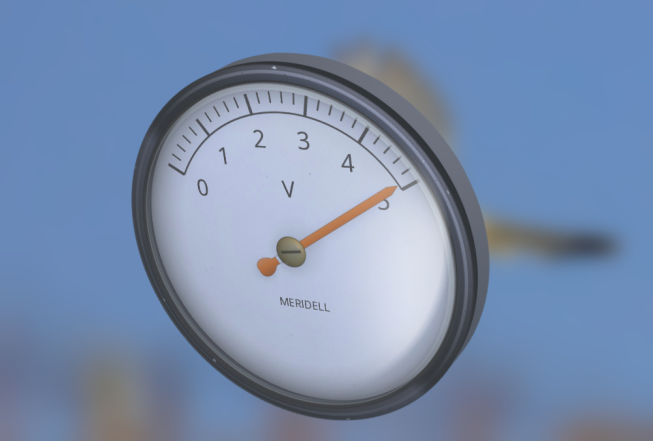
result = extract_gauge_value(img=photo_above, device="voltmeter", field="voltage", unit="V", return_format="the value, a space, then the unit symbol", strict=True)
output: 4.9 V
